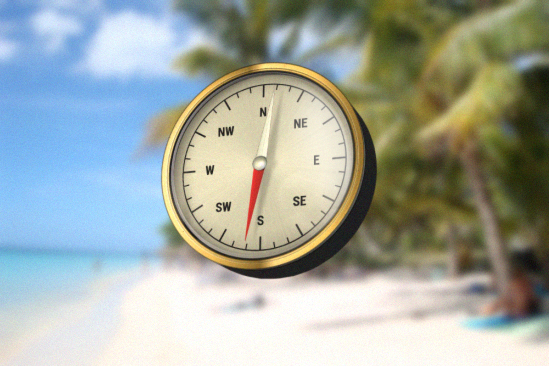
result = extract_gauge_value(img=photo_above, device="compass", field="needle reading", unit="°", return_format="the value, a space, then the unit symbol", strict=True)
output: 190 °
